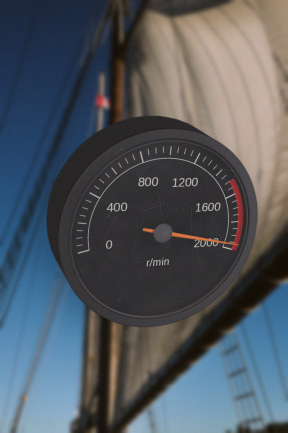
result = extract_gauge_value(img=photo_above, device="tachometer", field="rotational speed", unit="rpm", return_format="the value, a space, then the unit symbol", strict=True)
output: 1950 rpm
